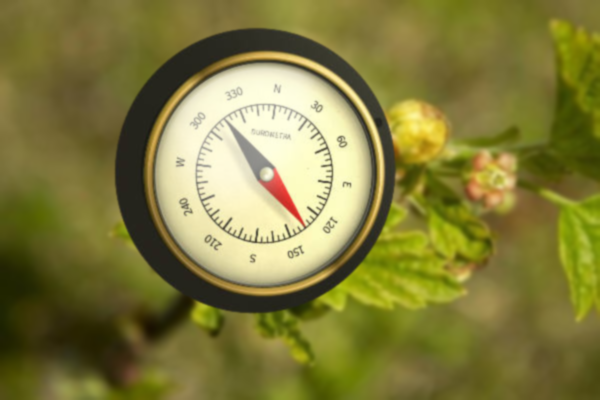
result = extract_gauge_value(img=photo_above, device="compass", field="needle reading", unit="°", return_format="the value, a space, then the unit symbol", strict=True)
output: 135 °
